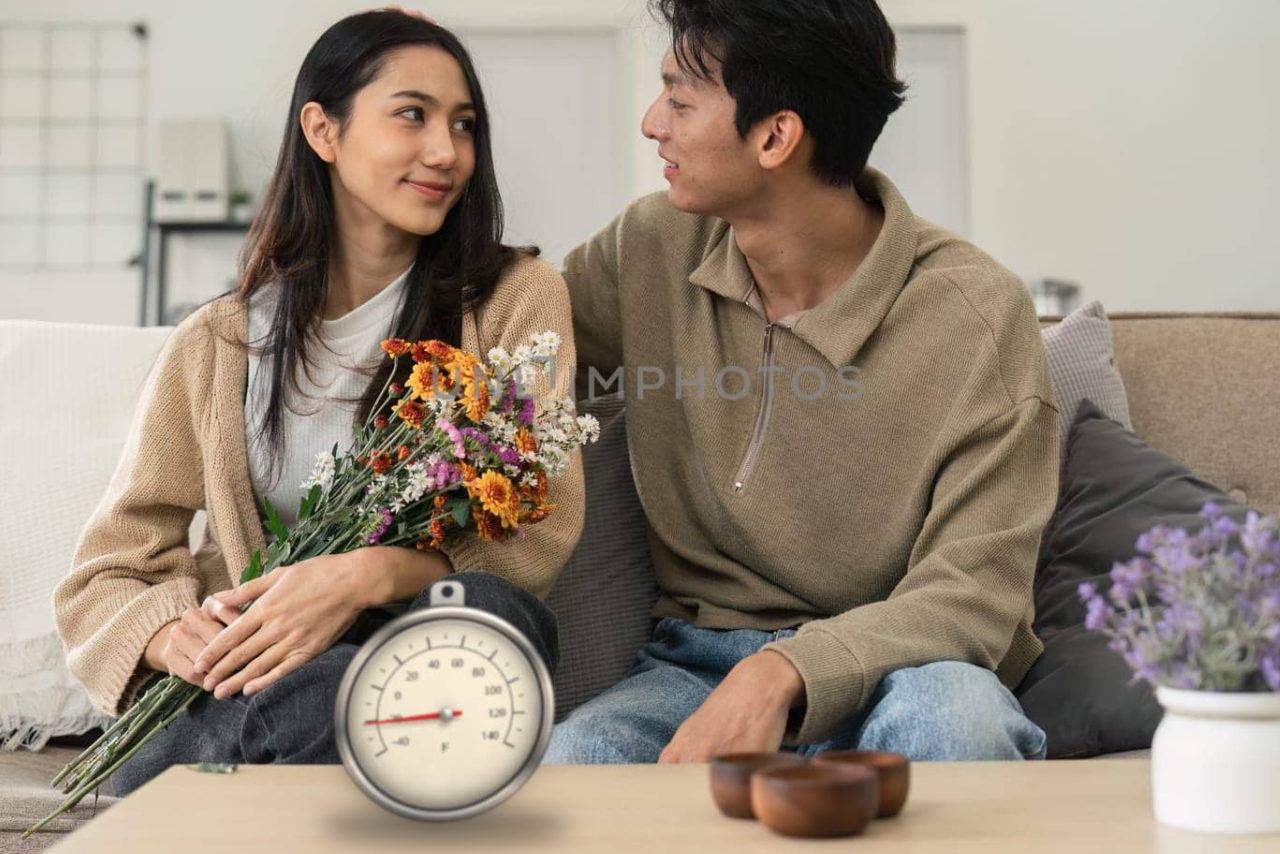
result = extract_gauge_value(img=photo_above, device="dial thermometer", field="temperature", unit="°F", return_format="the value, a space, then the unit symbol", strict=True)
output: -20 °F
